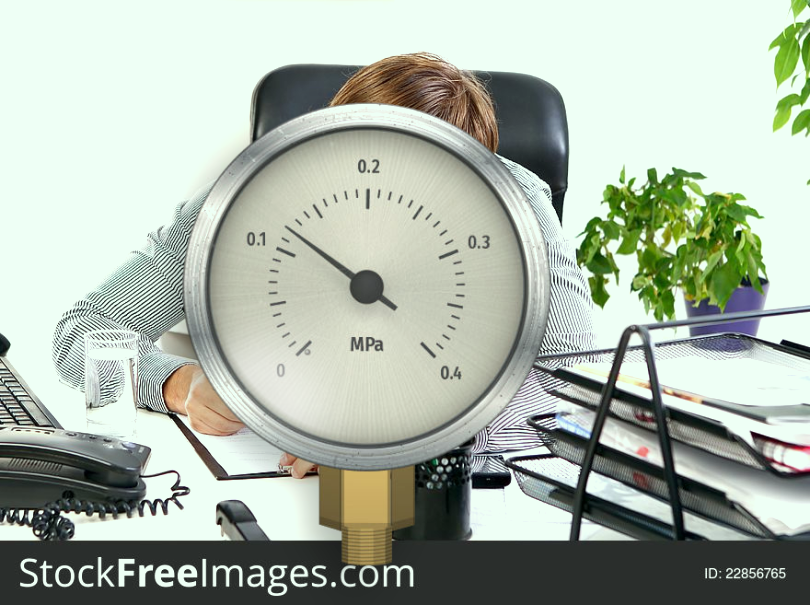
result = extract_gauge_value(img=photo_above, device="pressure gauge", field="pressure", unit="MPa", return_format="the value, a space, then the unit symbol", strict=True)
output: 0.12 MPa
